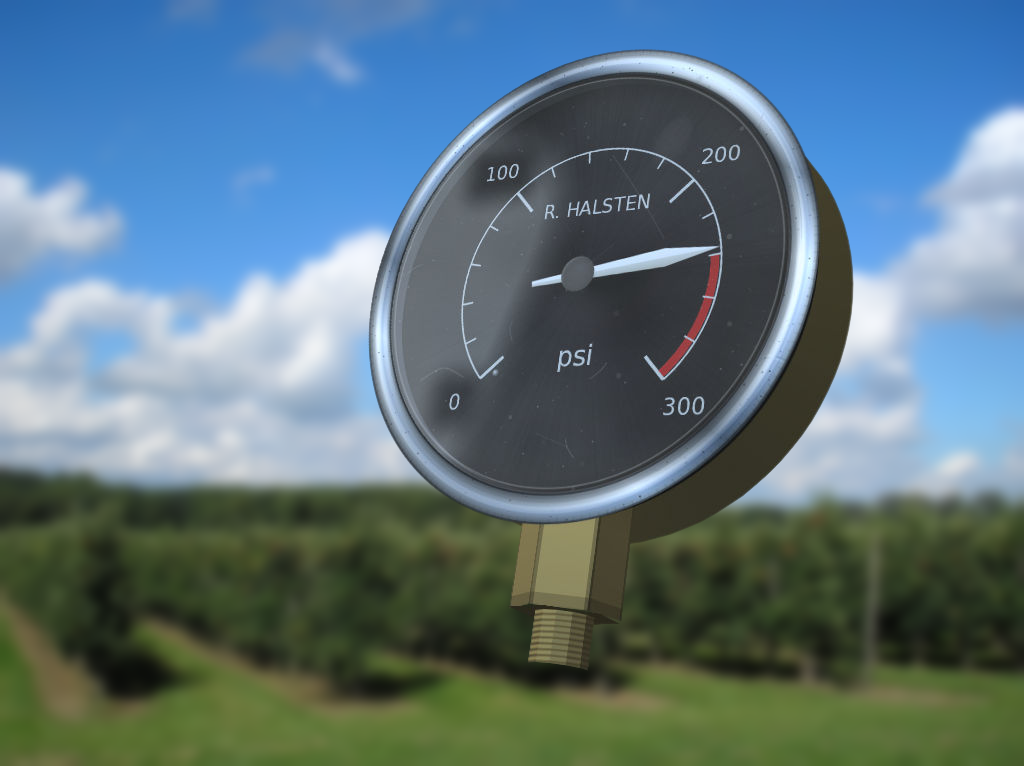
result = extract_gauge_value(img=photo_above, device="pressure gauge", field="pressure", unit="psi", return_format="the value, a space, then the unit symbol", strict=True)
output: 240 psi
